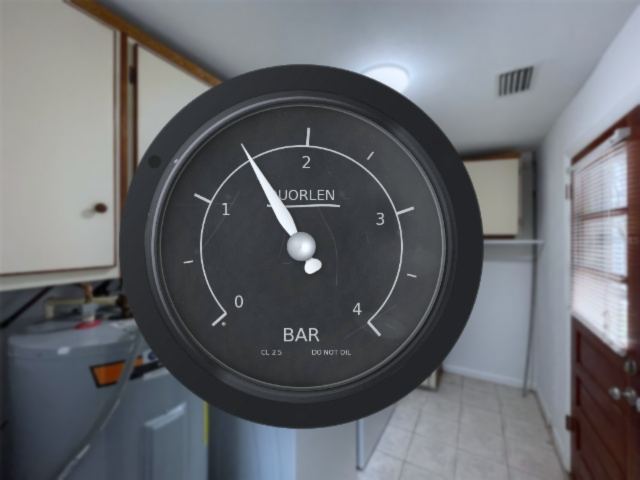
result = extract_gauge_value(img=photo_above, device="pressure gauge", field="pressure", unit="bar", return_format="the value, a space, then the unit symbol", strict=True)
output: 1.5 bar
